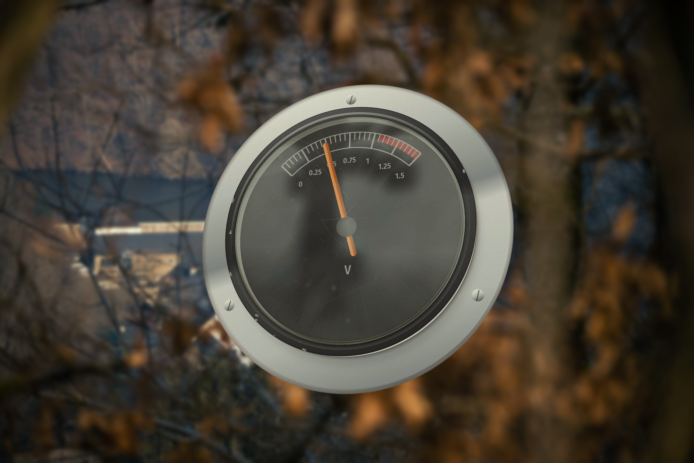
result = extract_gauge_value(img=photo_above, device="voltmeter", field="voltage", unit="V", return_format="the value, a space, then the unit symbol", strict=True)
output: 0.5 V
